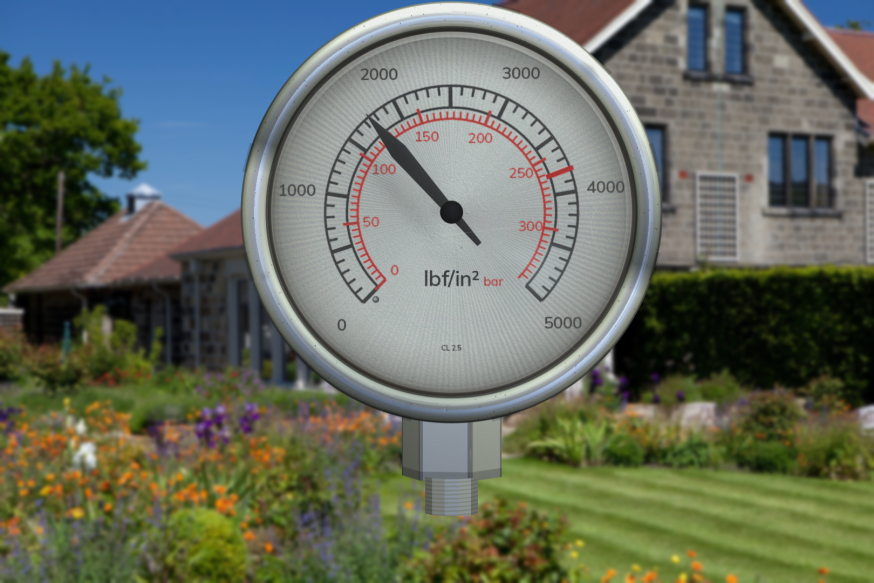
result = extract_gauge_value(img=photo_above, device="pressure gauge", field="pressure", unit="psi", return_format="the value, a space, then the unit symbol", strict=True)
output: 1750 psi
